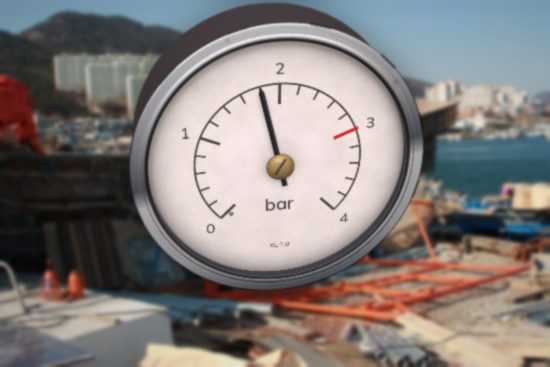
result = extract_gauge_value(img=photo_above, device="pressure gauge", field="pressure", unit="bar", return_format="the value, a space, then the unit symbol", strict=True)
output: 1.8 bar
